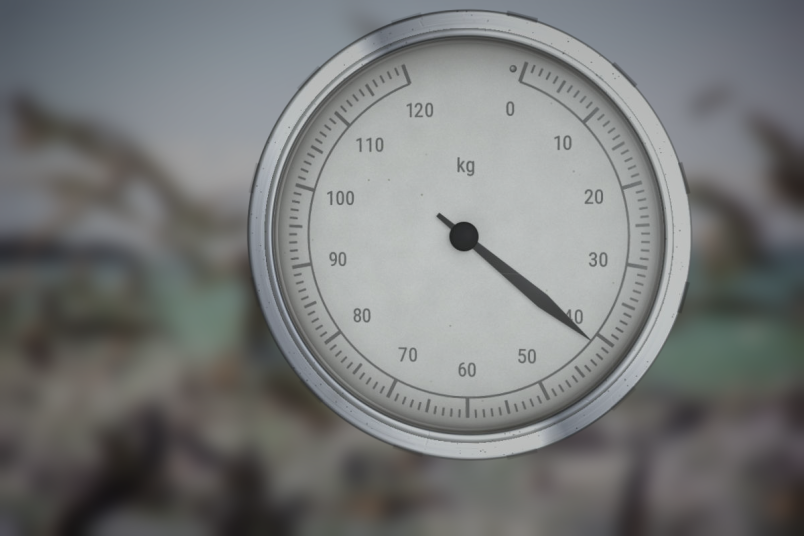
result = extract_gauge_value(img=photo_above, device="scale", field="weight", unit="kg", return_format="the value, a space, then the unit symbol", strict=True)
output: 41 kg
